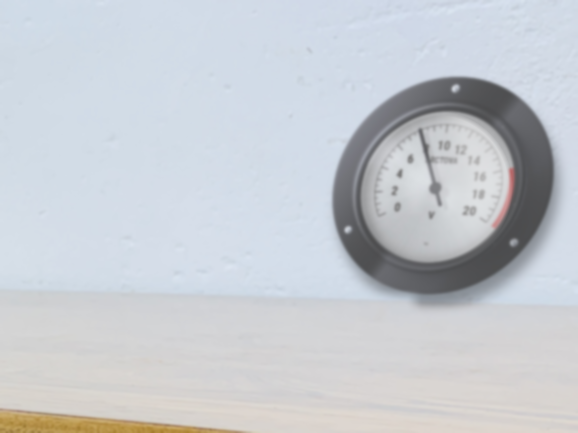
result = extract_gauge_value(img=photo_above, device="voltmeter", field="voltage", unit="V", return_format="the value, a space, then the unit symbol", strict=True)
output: 8 V
